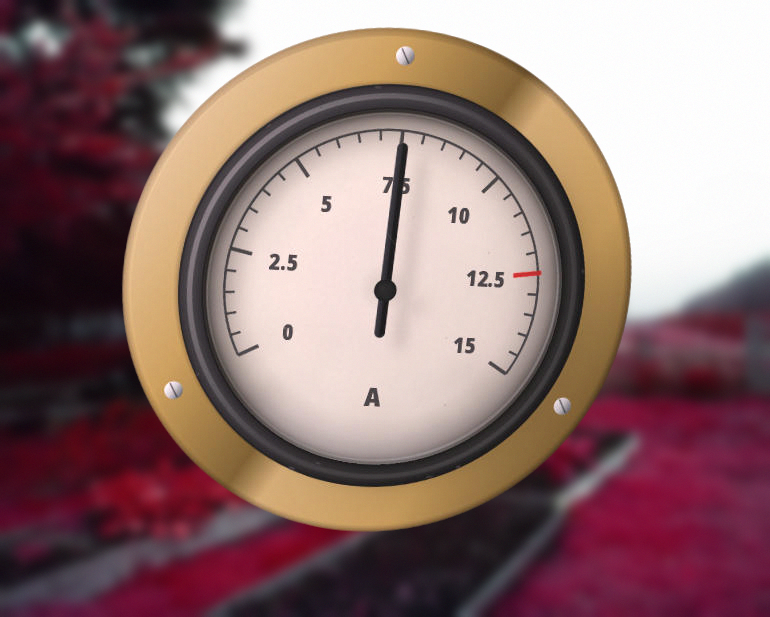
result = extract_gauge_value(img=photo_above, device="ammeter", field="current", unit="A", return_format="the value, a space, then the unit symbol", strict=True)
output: 7.5 A
